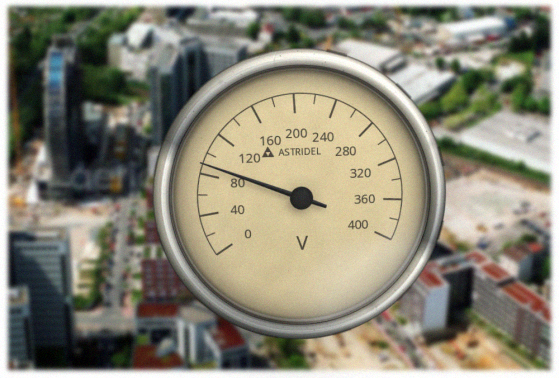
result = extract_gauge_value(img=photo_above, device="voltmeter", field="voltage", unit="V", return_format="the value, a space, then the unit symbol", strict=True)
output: 90 V
